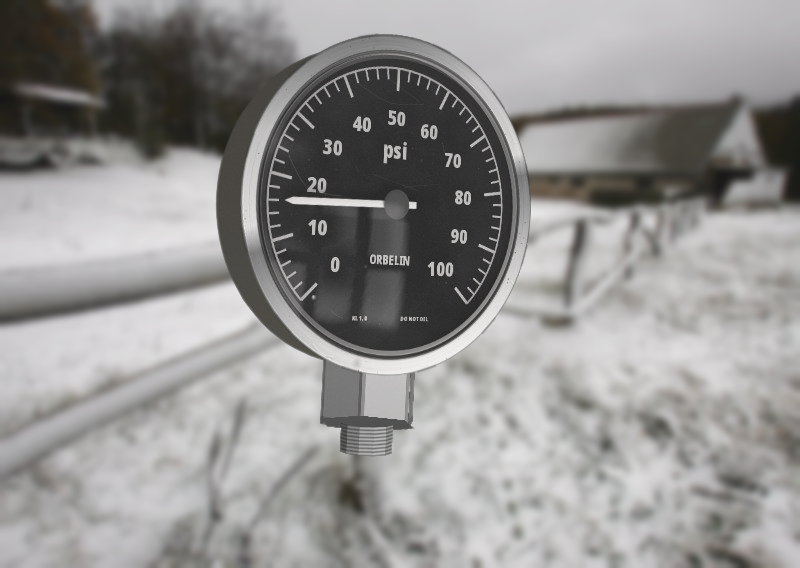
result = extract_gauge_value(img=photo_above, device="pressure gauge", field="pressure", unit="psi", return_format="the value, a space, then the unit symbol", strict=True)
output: 16 psi
